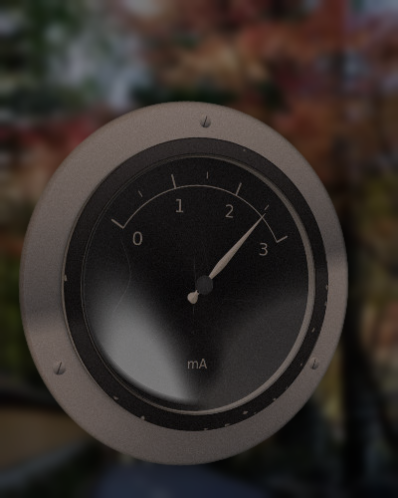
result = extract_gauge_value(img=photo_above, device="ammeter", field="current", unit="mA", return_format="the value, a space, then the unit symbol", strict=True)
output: 2.5 mA
